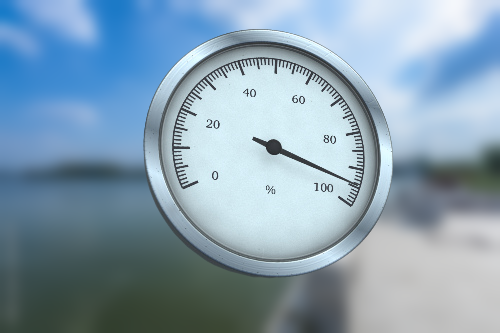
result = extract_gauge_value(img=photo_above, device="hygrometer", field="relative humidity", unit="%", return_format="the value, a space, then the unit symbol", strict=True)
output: 95 %
